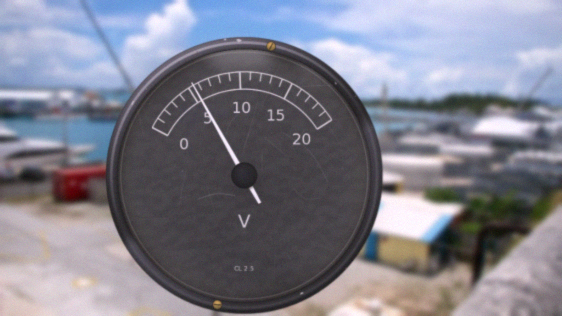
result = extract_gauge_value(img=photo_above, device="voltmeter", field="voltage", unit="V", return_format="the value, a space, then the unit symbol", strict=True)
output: 5.5 V
